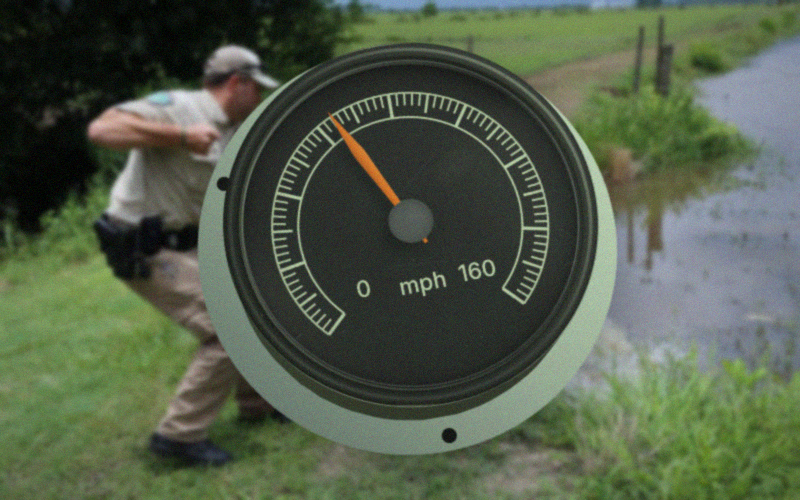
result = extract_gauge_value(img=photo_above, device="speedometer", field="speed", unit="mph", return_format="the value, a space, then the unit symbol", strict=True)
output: 64 mph
